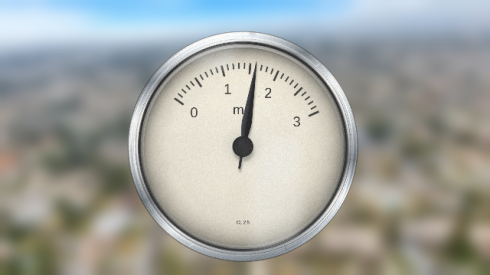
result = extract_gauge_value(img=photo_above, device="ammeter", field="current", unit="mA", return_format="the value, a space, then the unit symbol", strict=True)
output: 1.6 mA
